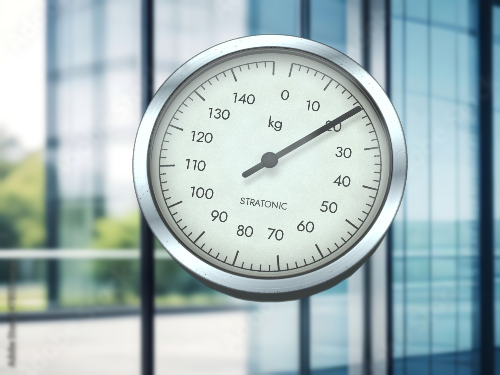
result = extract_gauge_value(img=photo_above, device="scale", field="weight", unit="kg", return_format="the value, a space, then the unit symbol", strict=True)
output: 20 kg
